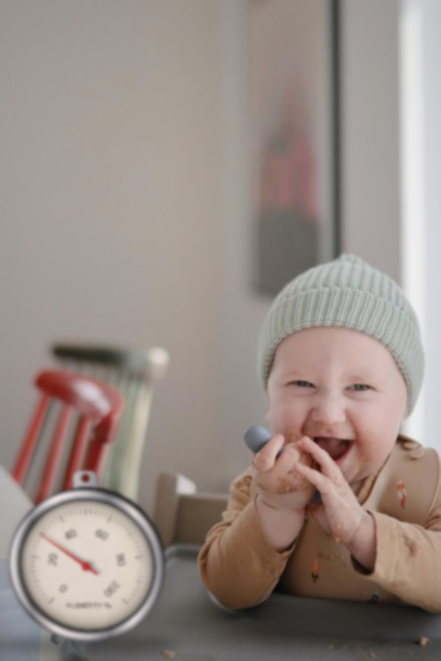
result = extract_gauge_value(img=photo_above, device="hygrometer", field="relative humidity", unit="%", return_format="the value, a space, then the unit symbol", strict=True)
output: 30 %
